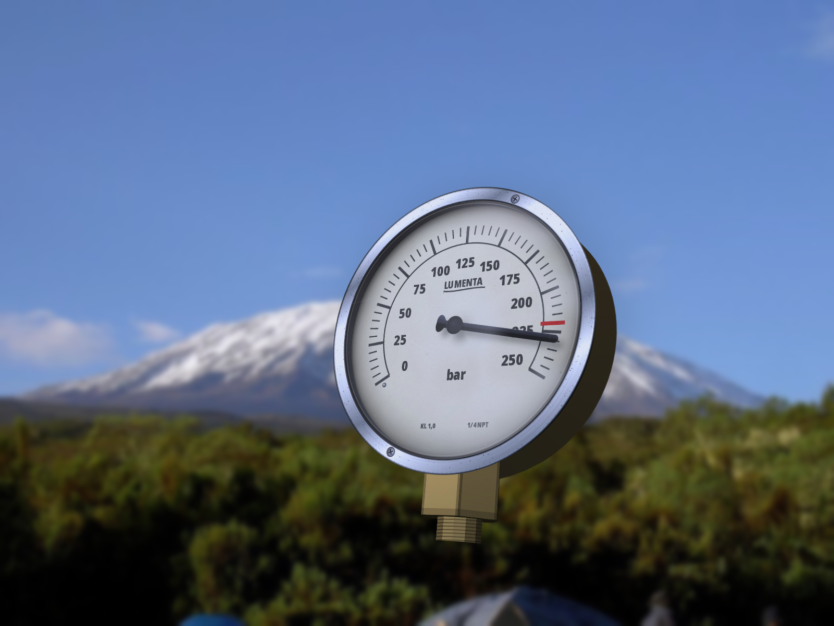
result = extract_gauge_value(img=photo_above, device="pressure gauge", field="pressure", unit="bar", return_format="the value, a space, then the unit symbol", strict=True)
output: 230 bar
